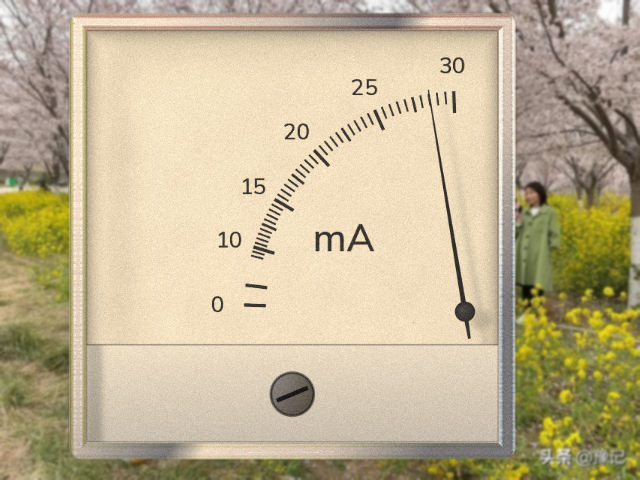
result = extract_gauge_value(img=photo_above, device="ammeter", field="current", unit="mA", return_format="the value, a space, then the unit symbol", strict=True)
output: 28.5 mA
